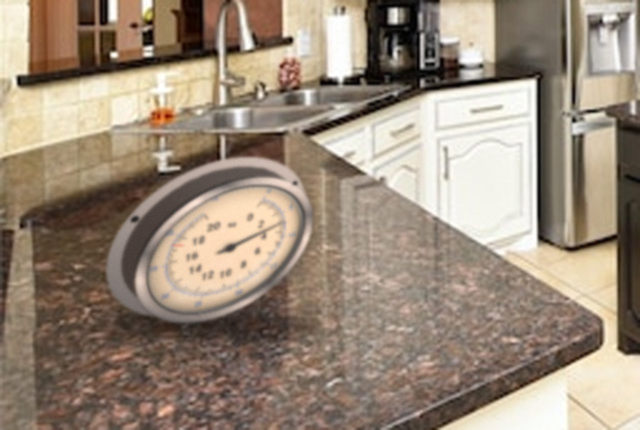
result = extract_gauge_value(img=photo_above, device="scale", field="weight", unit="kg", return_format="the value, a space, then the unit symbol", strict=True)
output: 3 kg
